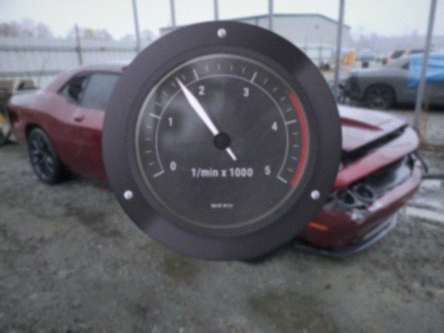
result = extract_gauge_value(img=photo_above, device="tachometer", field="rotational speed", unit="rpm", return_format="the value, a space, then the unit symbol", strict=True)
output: 1700 rpm
